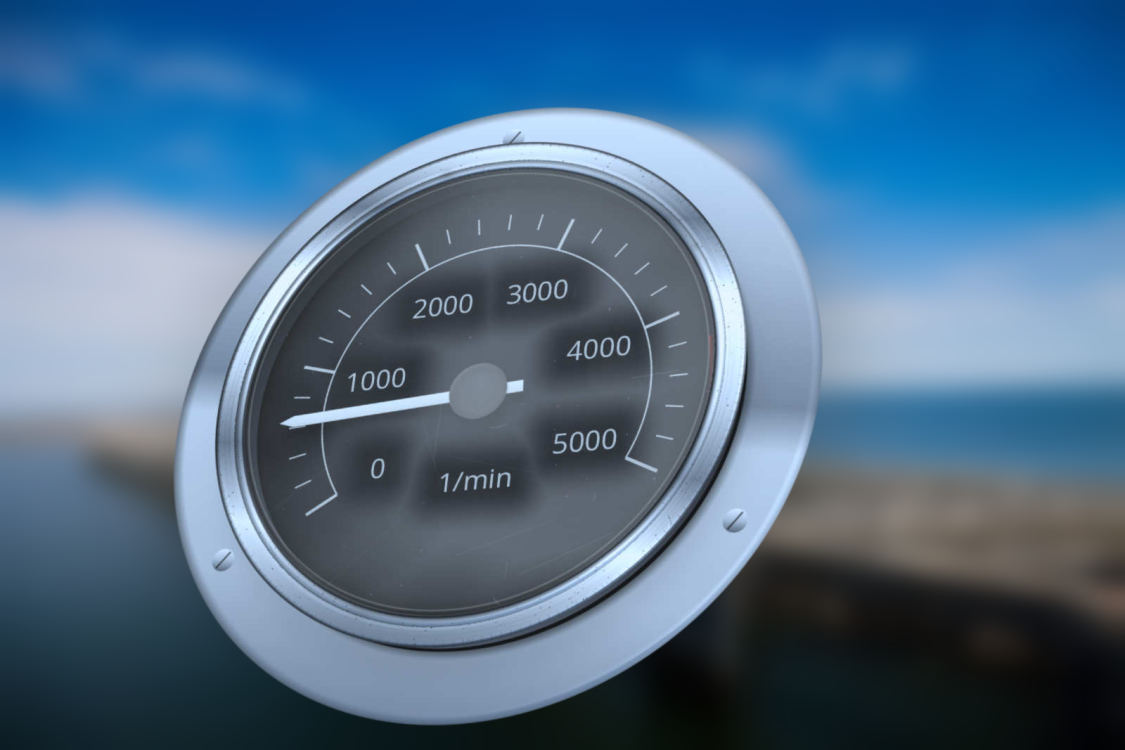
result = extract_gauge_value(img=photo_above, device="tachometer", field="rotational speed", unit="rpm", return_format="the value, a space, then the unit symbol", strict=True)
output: 600 rpm
